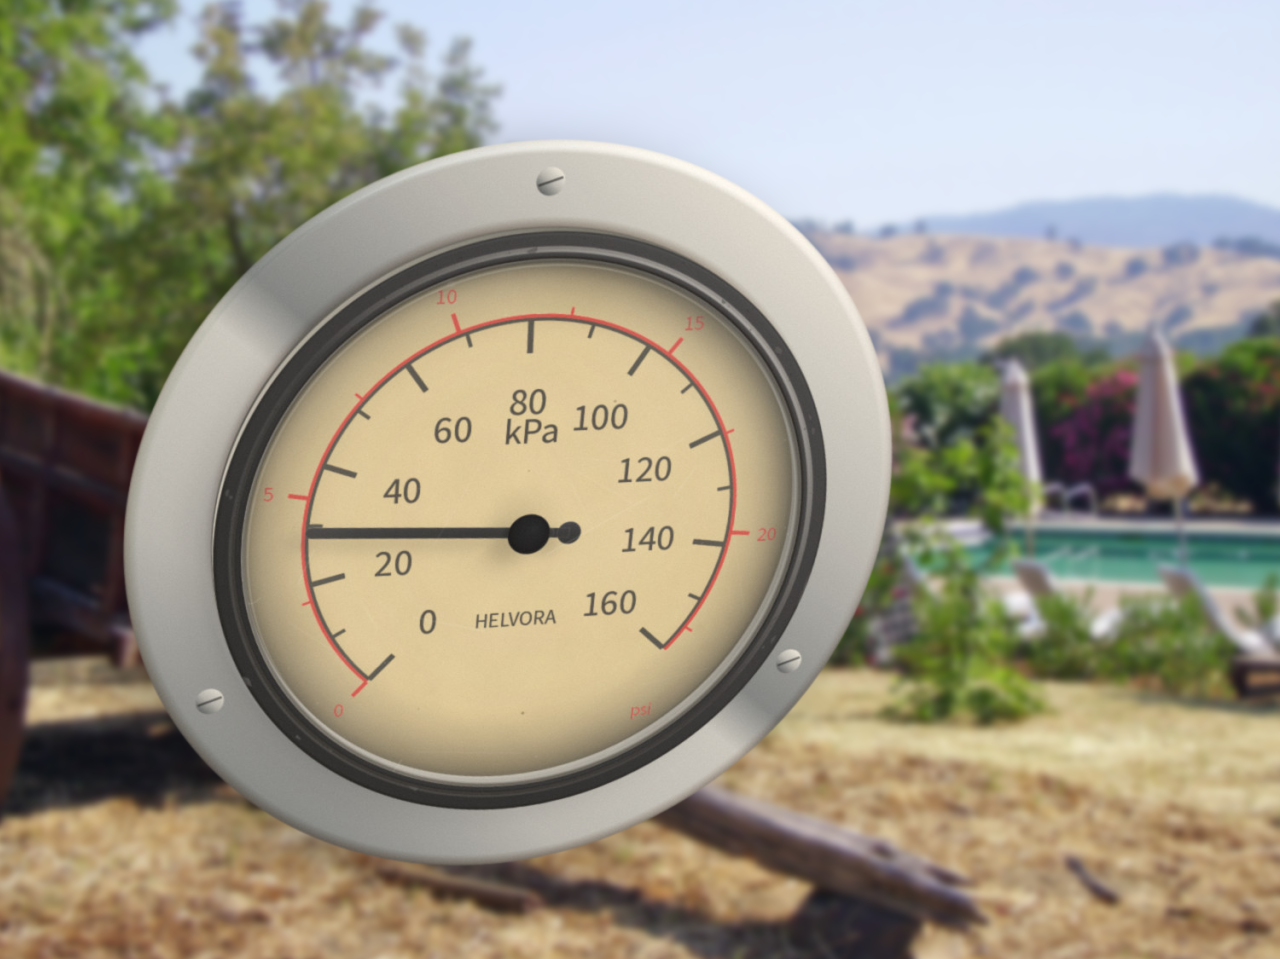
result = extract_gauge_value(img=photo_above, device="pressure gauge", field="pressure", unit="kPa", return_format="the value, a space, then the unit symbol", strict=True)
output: 30 kPa
